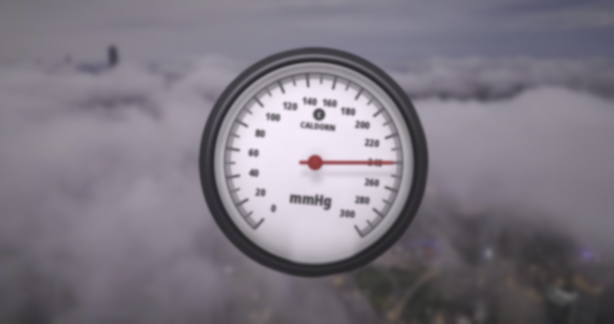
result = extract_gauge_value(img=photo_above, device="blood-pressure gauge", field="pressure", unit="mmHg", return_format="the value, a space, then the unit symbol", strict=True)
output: 240 mmHg
